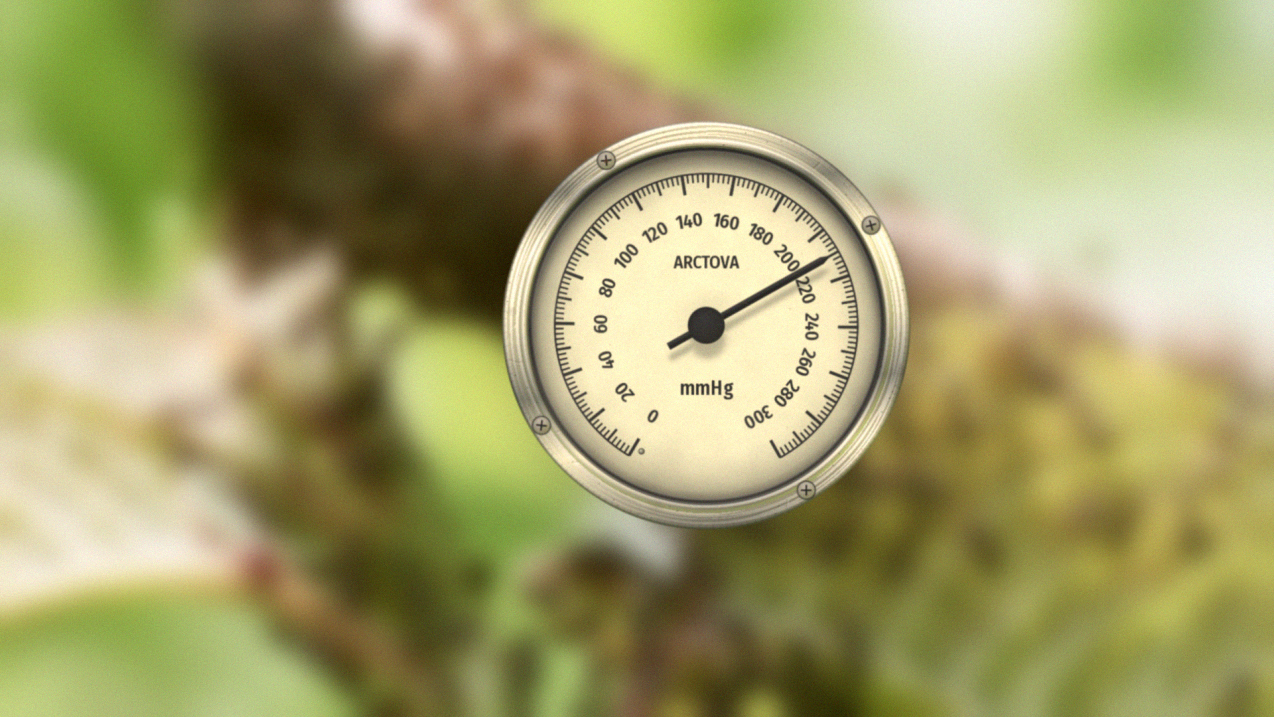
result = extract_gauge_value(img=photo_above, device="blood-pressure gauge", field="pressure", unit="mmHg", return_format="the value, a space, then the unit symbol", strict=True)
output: 210 mmHg
